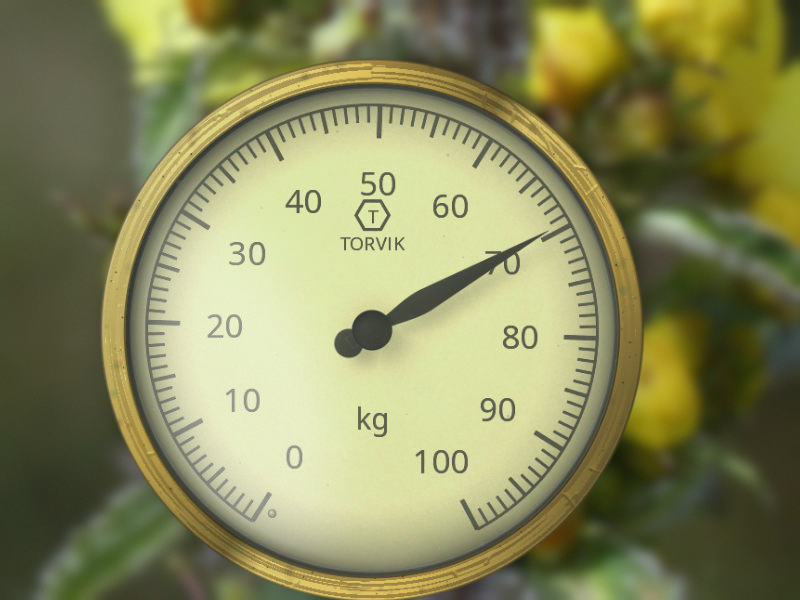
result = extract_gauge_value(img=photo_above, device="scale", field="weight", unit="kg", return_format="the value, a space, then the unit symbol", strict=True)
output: 69.5 kg
